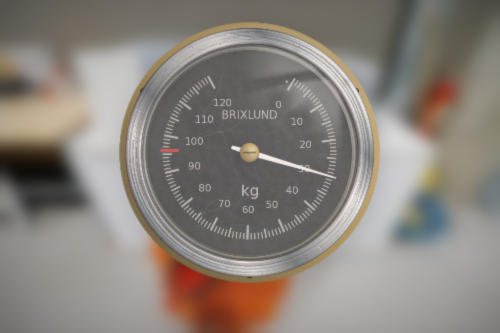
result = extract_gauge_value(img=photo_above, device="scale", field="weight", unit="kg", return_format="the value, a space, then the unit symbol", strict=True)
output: 30 kg
